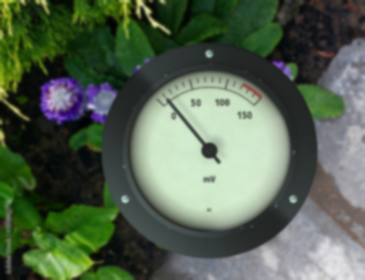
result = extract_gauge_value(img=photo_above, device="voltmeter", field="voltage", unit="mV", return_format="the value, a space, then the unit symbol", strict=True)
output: 10 mV
